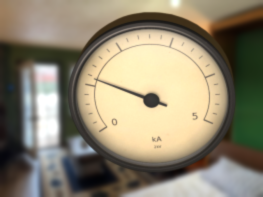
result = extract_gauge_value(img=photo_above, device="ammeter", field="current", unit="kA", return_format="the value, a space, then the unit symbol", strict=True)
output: 1.2 kA
